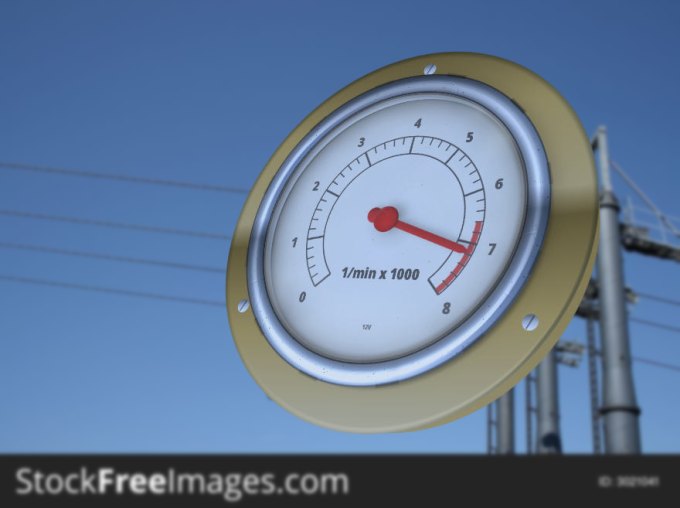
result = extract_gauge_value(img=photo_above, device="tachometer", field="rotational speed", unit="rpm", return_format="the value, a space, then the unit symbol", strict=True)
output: 7200 rpm
